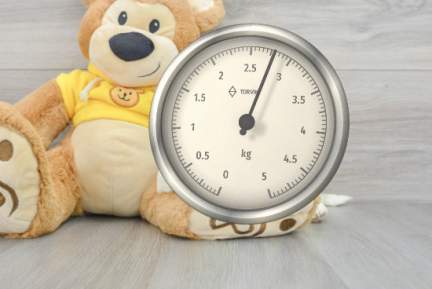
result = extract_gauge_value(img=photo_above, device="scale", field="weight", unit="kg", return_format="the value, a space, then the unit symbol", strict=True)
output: 2.8 kg
